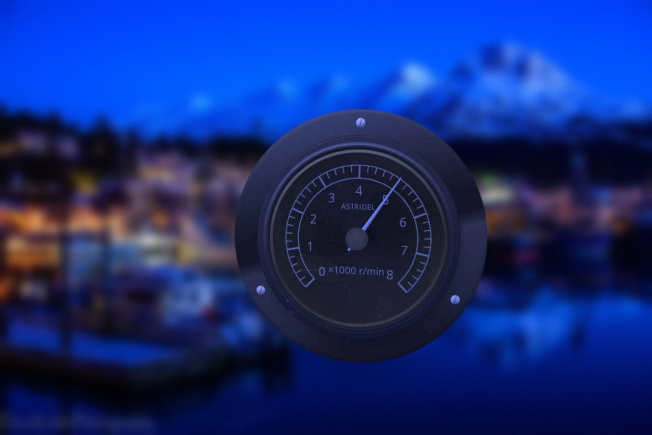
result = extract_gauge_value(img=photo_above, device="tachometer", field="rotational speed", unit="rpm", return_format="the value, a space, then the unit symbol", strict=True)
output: 5000 rpm
